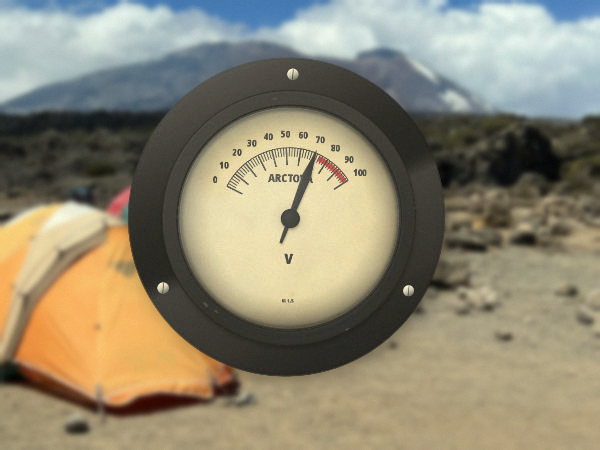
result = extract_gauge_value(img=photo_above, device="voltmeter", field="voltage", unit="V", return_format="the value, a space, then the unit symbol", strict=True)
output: 70 V
